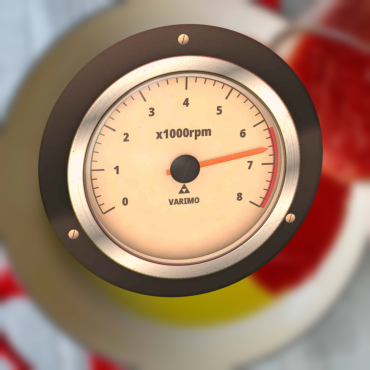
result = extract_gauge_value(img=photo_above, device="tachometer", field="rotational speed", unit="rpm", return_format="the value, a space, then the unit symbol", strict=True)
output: 6600 rpm
